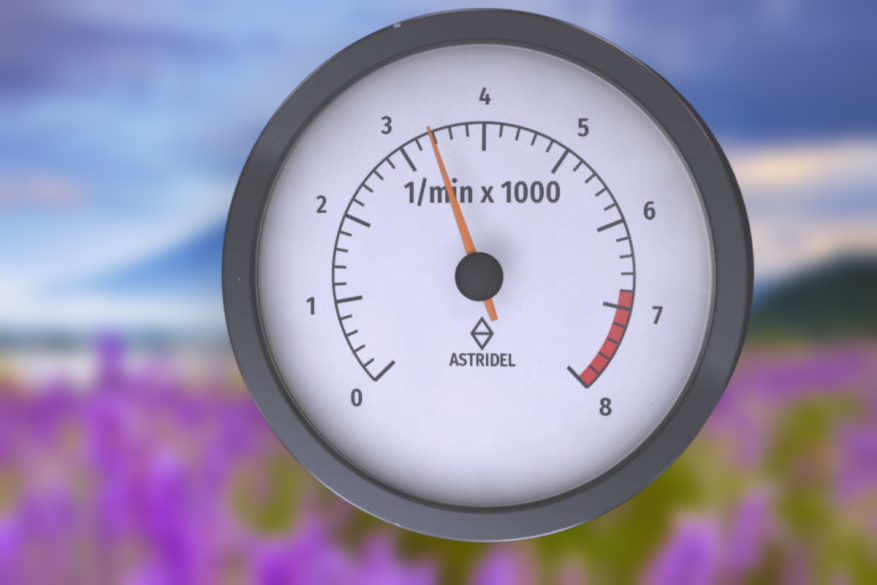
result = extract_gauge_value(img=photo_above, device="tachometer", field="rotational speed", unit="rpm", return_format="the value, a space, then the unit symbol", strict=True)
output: 3400 rpm
